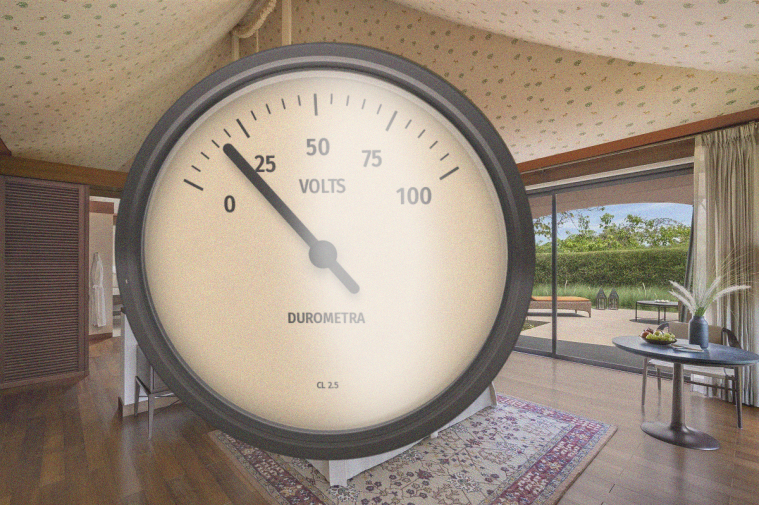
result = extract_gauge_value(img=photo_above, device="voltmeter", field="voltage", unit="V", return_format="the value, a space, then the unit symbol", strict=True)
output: 17.5 V
